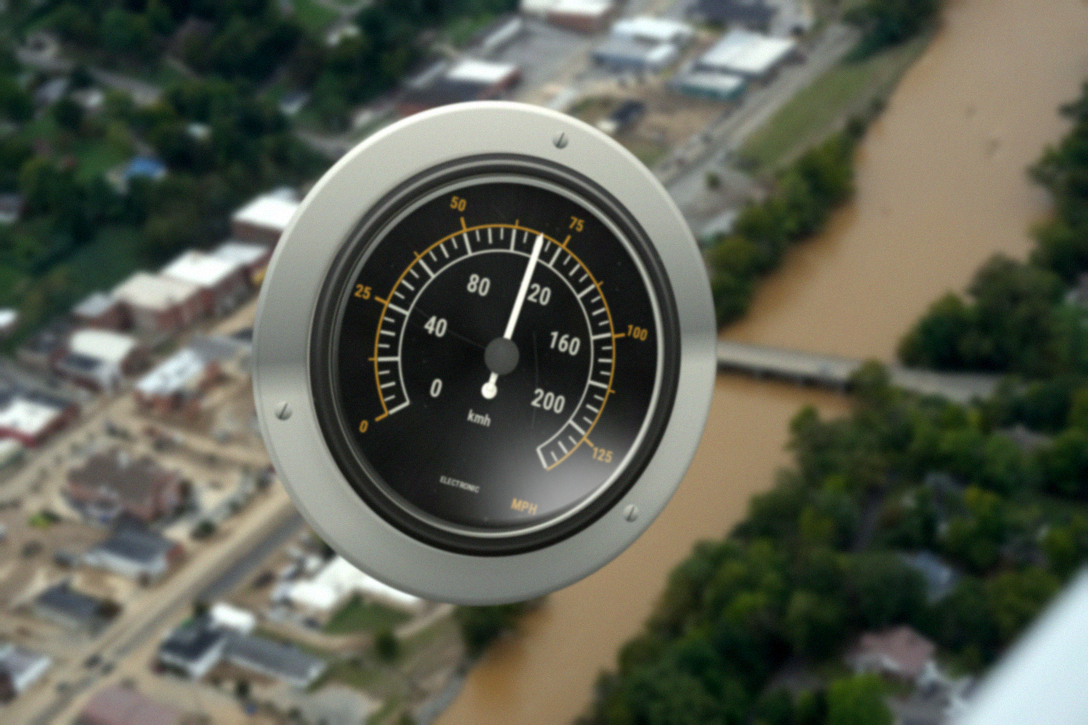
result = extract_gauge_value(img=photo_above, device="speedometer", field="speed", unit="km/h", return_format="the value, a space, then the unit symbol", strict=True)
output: 110 km/h
